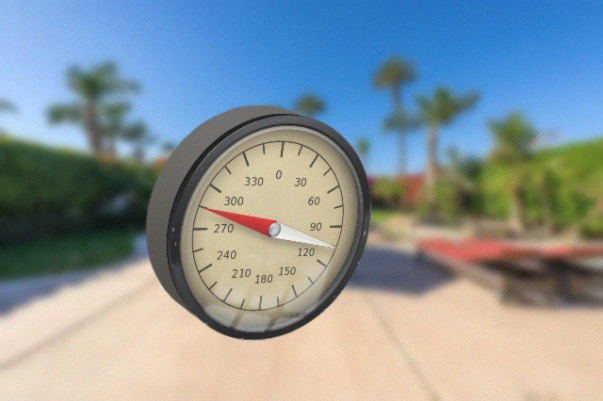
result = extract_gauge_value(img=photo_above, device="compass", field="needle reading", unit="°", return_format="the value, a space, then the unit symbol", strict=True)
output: 285 °
